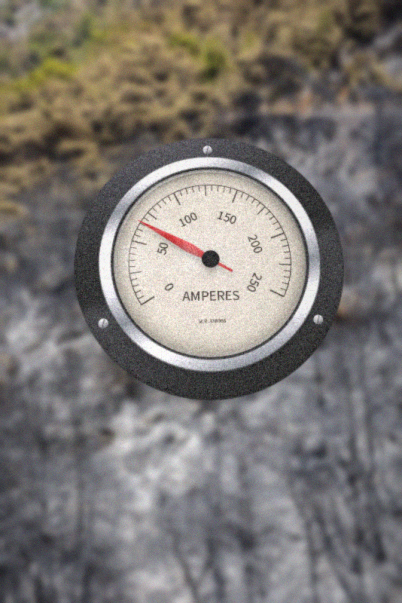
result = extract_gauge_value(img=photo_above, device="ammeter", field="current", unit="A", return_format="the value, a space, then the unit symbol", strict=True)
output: 65 A
